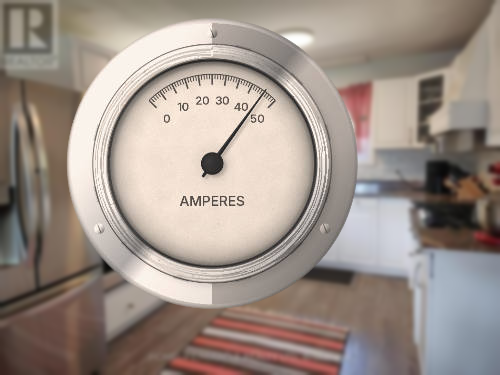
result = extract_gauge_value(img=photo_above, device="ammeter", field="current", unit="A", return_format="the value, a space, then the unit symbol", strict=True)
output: 45 A
